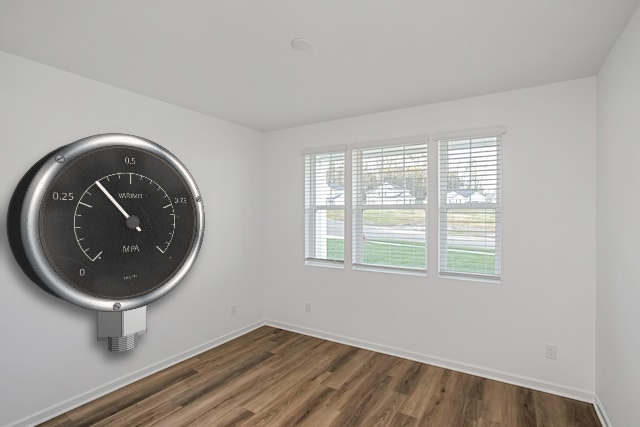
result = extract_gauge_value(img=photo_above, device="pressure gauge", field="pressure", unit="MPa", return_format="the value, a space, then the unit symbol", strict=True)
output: 0.35 MPa
